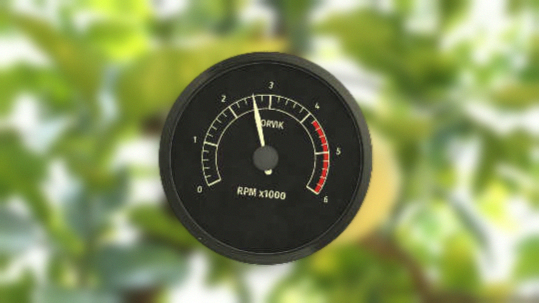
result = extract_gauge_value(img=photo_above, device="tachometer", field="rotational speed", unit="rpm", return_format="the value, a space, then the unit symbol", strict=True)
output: 2600 rpm
